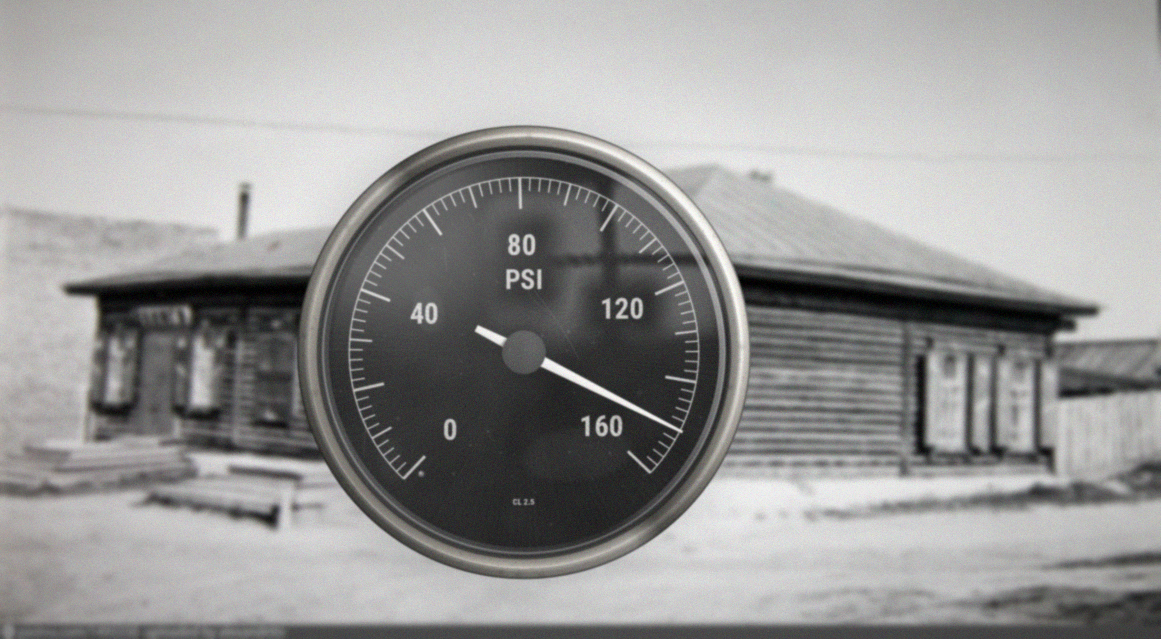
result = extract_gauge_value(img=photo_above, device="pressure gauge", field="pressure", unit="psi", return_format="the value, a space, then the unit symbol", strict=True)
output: 150 psi
